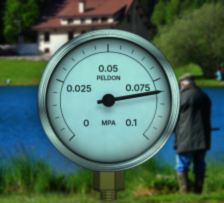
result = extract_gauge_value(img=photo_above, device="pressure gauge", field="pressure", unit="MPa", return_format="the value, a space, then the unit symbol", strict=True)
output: 0.08 MPa
